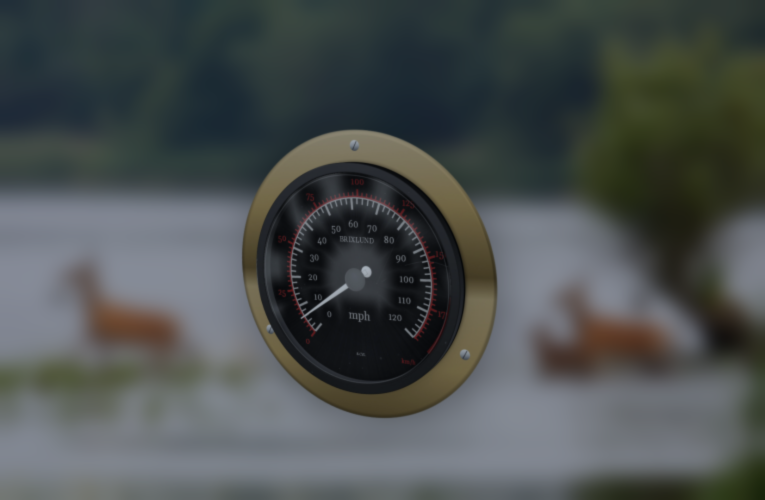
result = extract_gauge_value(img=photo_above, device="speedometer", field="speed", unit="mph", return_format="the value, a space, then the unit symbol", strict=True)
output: 6 mph
